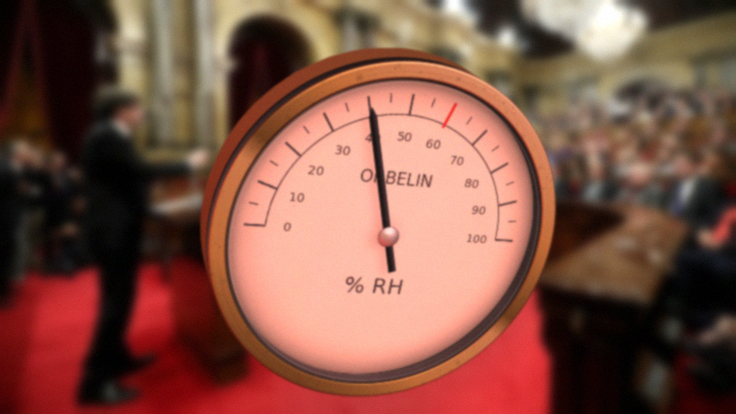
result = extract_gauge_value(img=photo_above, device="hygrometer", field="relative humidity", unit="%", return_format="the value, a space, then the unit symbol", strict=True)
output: 40 %
